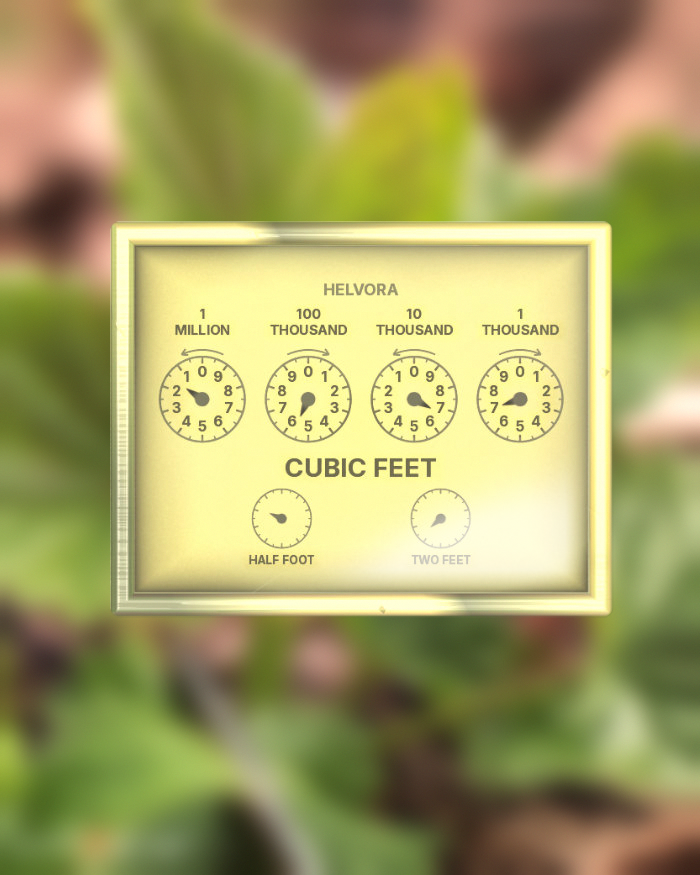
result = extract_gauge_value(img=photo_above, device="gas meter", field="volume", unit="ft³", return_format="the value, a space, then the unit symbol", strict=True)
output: 156700 ft³
